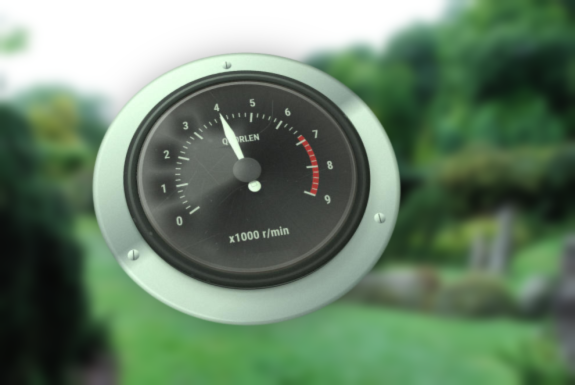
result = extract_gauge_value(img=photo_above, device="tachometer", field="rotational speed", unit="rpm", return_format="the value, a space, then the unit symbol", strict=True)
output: 4000 rpm
